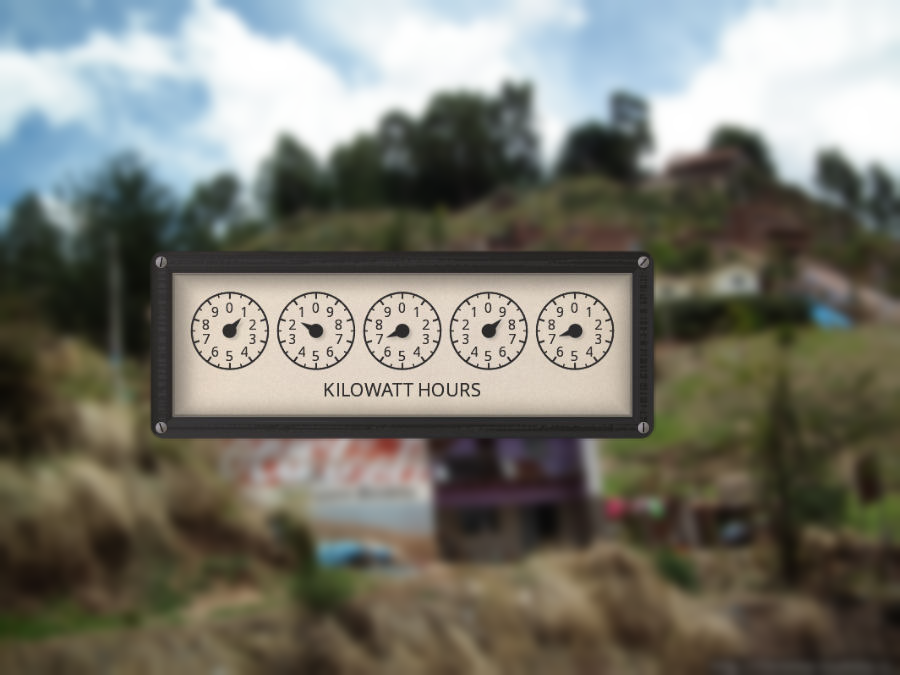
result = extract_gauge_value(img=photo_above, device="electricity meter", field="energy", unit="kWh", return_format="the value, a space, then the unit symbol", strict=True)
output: 11687 kWh
